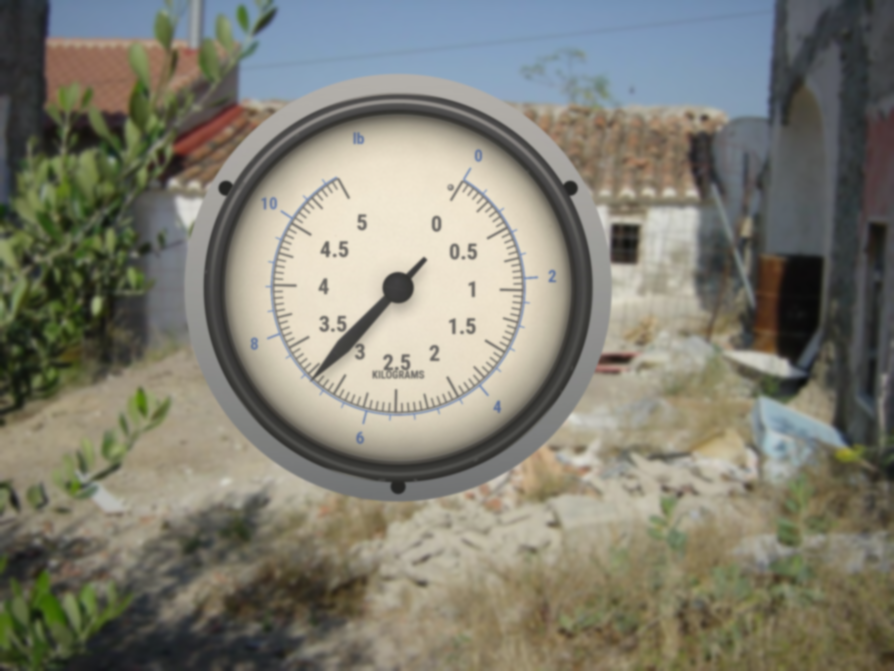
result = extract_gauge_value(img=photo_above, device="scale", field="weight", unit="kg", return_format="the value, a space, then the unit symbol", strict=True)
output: 3.2 kg
